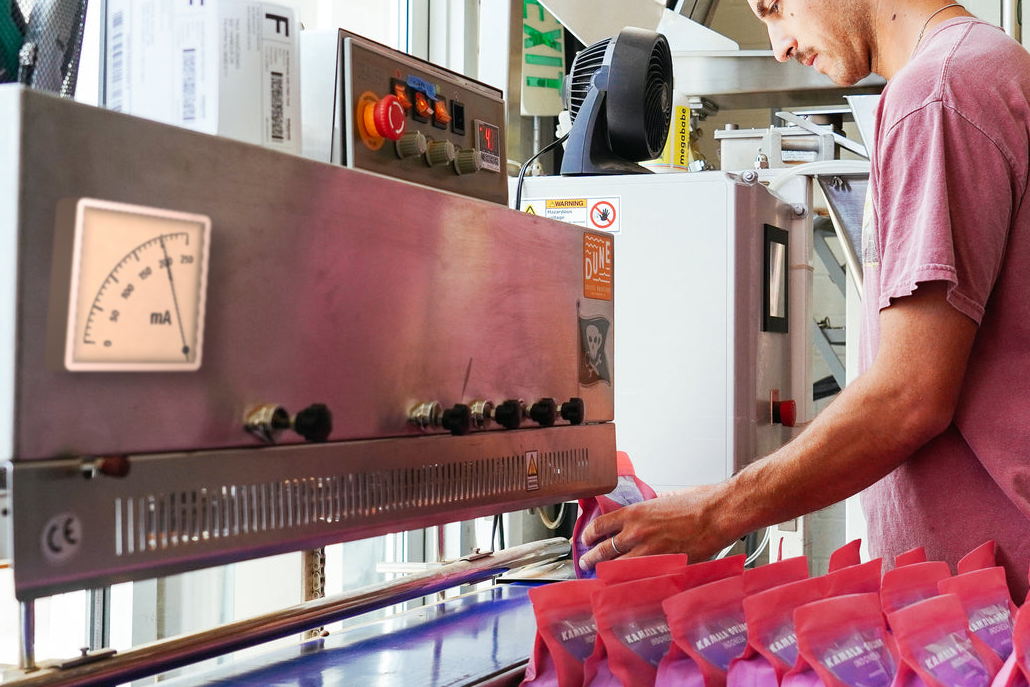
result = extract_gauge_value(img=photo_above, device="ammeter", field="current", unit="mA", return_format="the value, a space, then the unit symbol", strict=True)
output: 200 mA
